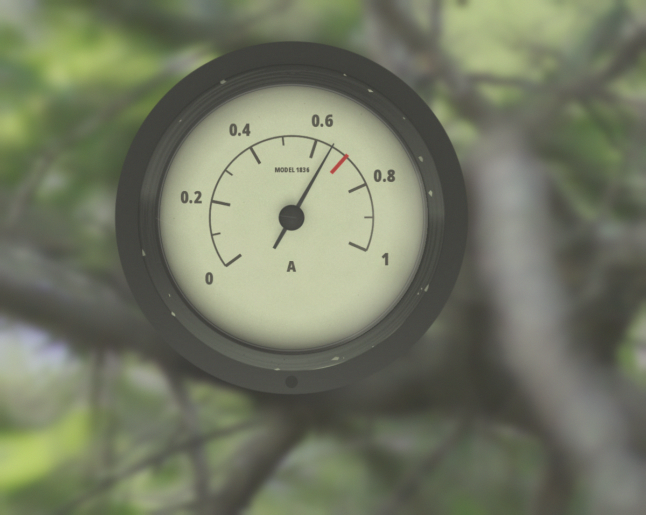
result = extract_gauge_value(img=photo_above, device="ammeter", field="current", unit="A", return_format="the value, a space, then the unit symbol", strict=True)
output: 0.65 A
